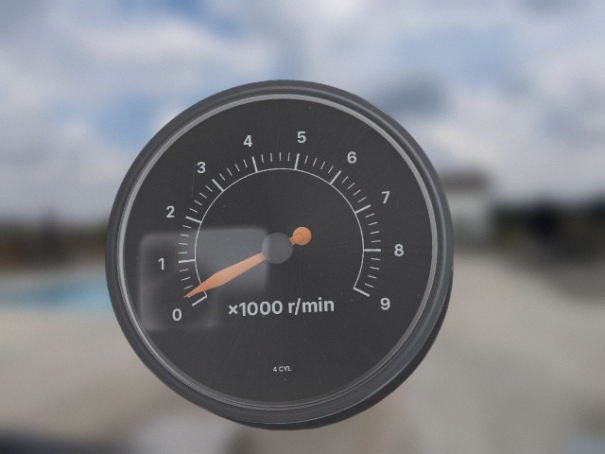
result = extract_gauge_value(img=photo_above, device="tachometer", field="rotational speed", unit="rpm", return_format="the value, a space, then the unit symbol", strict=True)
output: 200 rpm
